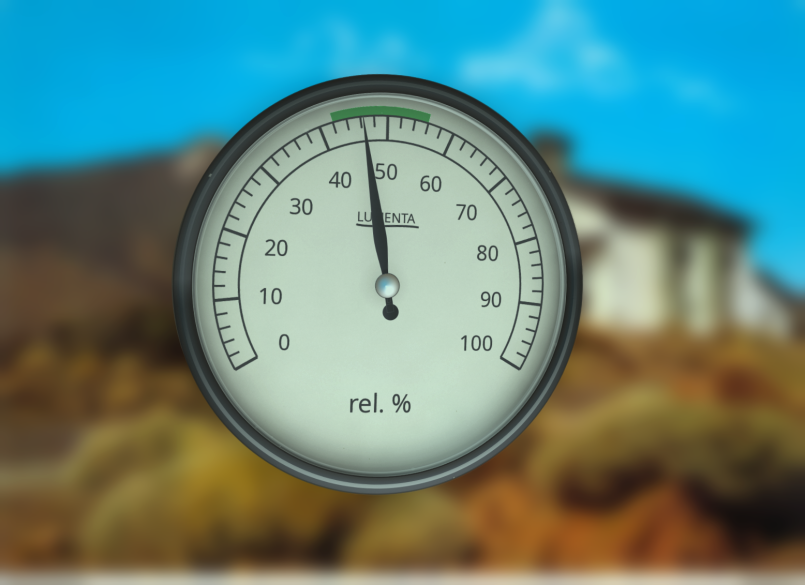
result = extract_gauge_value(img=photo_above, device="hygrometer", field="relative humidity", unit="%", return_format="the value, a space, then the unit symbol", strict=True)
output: 46 %
